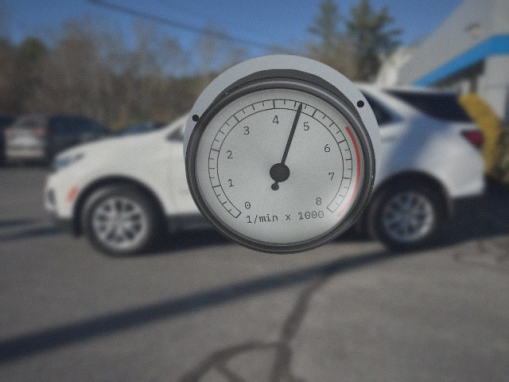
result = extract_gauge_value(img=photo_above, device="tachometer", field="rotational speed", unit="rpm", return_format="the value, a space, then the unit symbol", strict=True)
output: 4625 rpm
